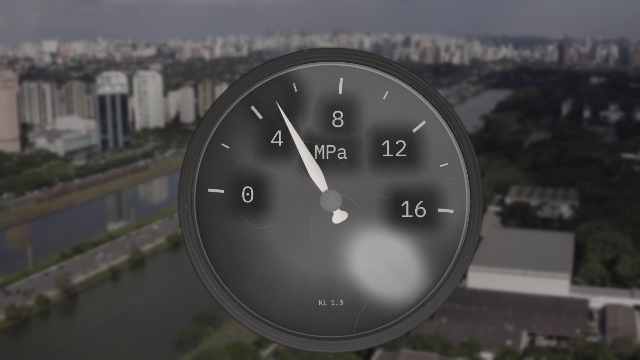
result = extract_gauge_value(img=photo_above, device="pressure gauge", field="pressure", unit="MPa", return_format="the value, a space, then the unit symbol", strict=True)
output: 5 MPa
